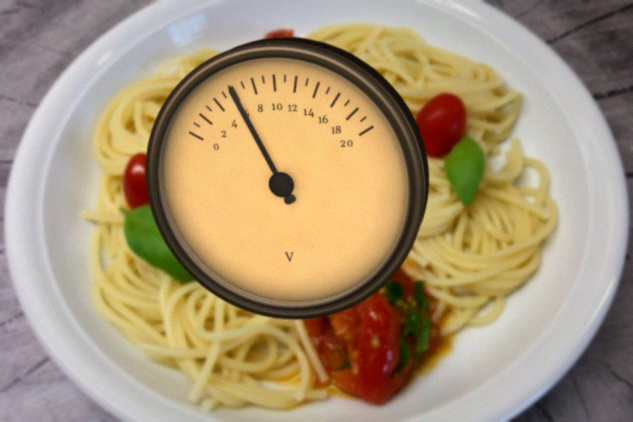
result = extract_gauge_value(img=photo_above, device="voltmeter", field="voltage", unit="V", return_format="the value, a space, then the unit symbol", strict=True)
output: 6 V
